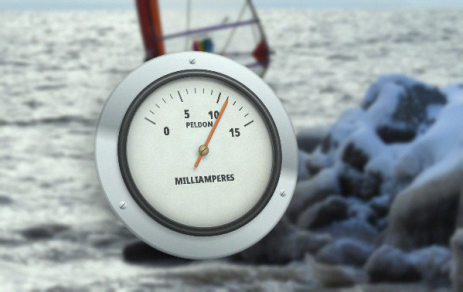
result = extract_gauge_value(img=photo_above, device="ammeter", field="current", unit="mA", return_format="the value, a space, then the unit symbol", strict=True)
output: 11 mA
